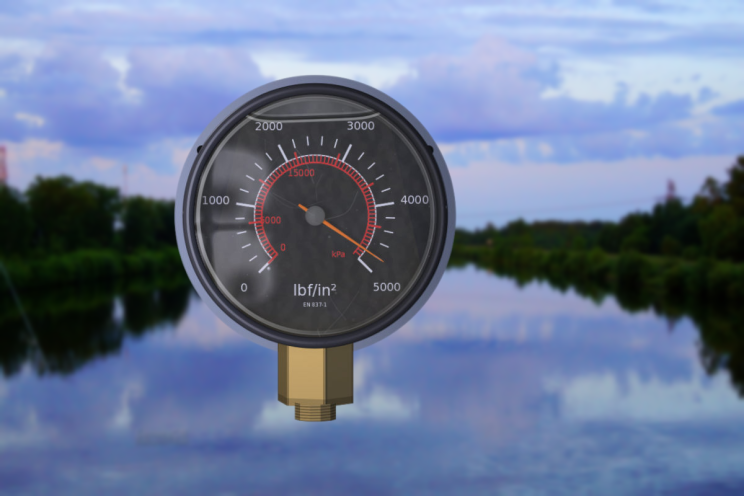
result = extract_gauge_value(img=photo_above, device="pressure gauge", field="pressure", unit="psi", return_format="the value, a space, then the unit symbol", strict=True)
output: 4800 psi
